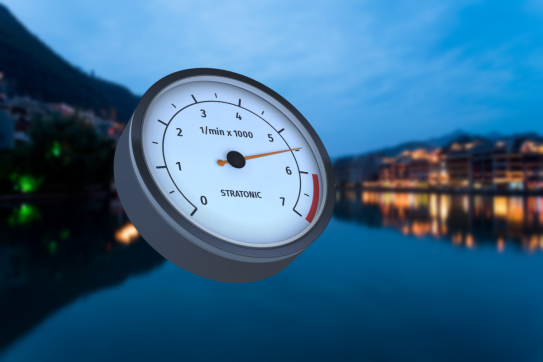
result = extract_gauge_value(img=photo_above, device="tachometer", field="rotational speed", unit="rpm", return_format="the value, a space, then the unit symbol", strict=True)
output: 5500 rpm
